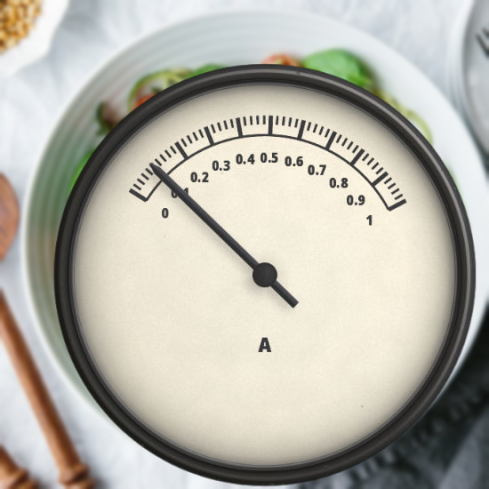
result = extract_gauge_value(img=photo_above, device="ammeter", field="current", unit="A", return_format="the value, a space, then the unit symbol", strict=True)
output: 0.1 A
